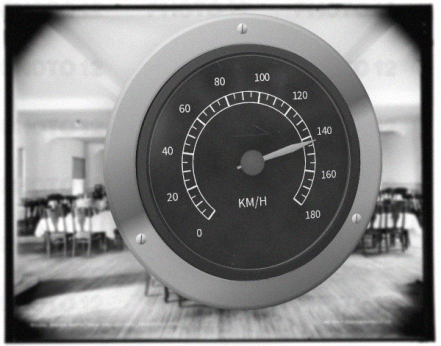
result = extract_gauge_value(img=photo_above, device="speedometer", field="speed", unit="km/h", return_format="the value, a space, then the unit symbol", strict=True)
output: 142.5 km/h
